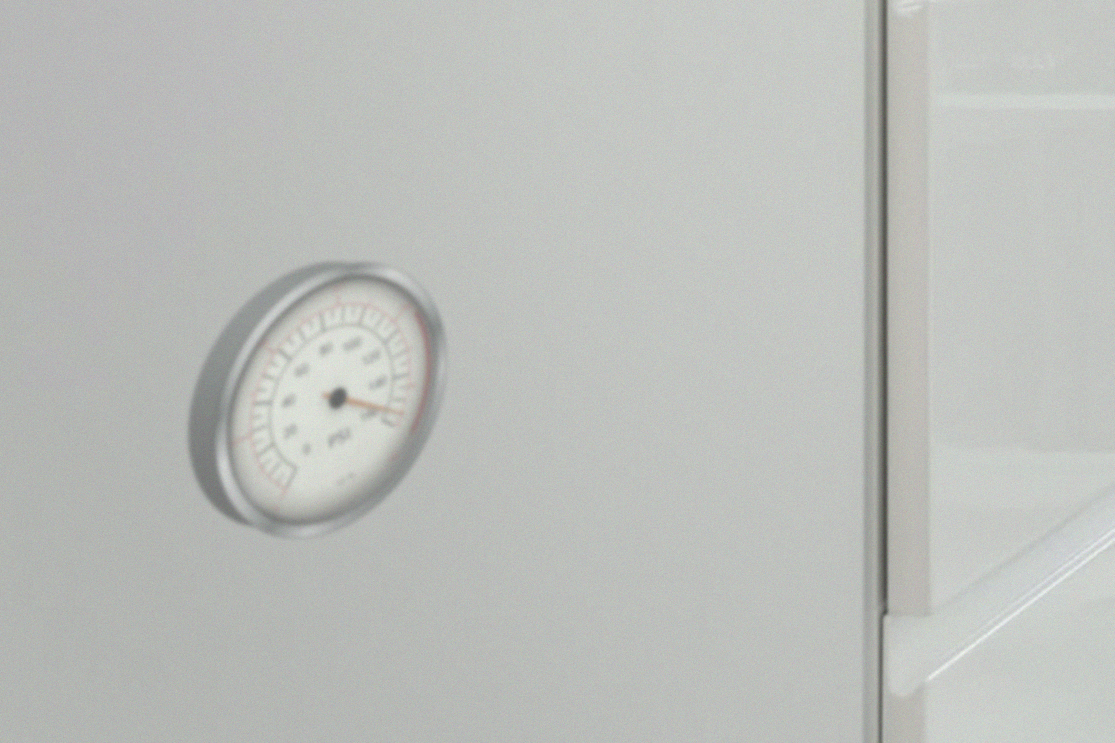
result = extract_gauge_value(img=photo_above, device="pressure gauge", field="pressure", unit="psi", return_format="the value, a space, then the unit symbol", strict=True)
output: 155 psi
